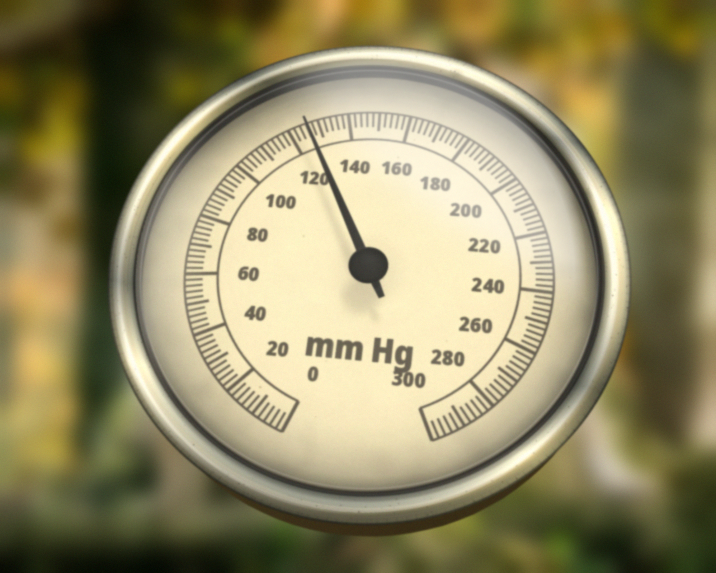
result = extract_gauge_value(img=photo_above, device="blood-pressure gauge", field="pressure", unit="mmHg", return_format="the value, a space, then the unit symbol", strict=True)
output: 126 mmHg
